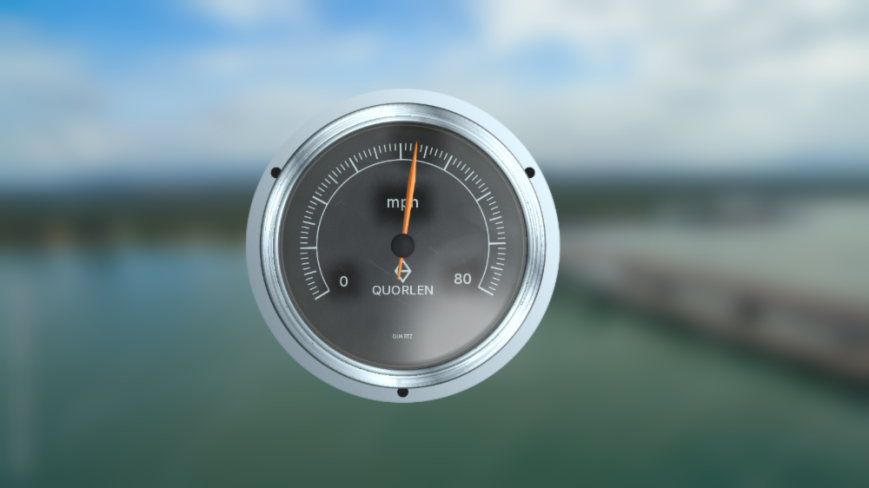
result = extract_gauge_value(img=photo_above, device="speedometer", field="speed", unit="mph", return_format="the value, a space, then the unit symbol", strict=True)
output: 43 mph
